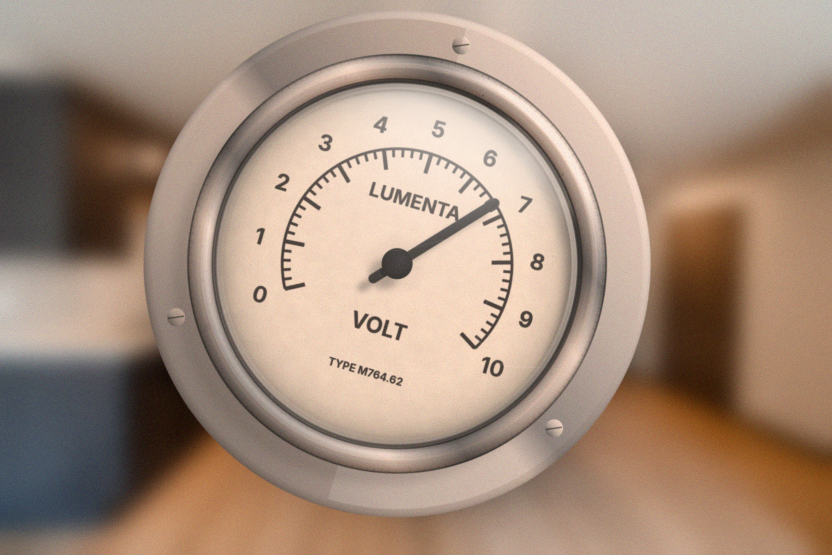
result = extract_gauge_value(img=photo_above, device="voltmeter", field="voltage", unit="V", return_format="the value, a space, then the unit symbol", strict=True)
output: 6.7 V
